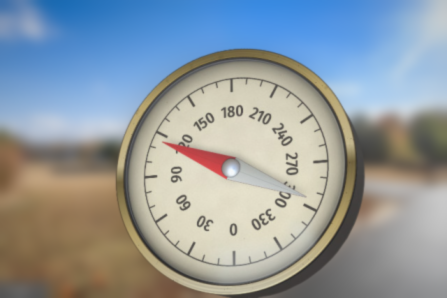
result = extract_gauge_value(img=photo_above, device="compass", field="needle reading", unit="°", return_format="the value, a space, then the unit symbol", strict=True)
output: 115 °
